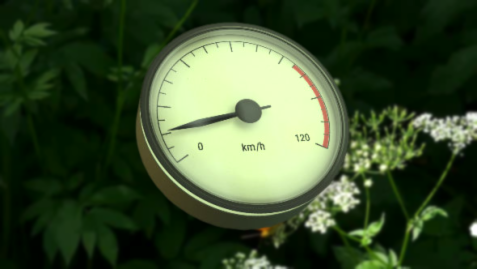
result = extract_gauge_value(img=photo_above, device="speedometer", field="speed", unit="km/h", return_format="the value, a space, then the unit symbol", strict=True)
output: 10 km/h
